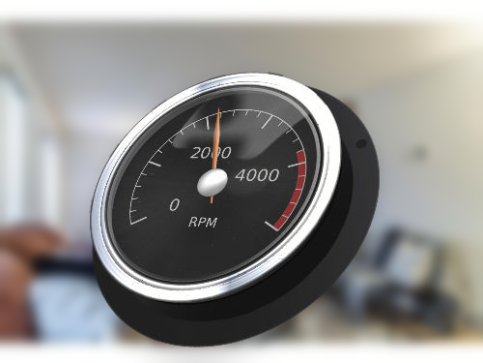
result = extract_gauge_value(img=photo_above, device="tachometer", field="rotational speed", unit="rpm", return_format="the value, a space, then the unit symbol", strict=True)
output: 2200 rpm
